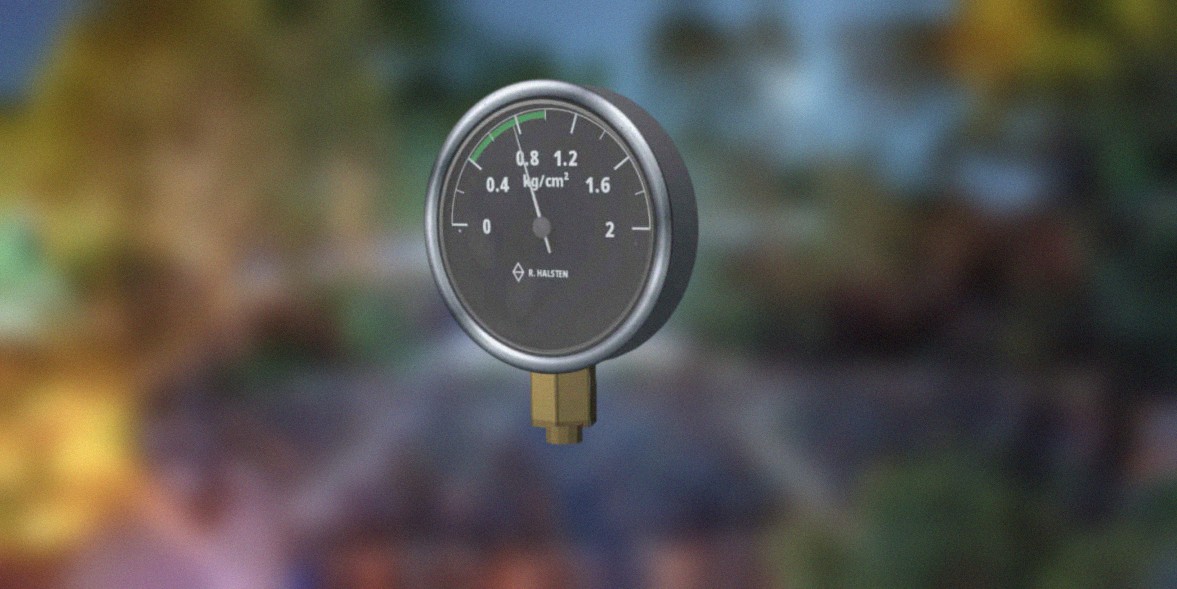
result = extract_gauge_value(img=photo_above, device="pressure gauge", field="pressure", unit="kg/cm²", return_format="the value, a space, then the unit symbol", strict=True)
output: 0.8 kg/cm²
